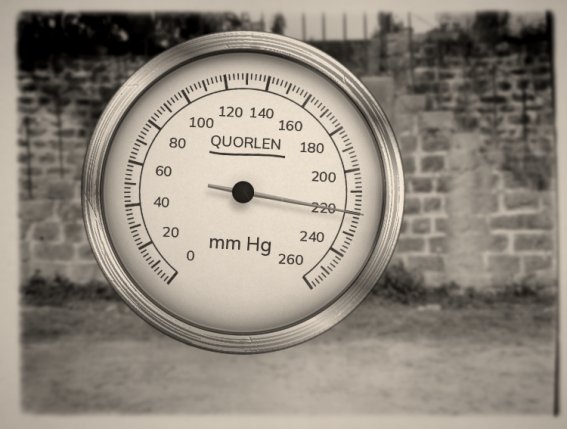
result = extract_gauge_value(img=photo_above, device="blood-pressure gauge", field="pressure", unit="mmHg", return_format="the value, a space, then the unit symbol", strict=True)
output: 220 mmHg
